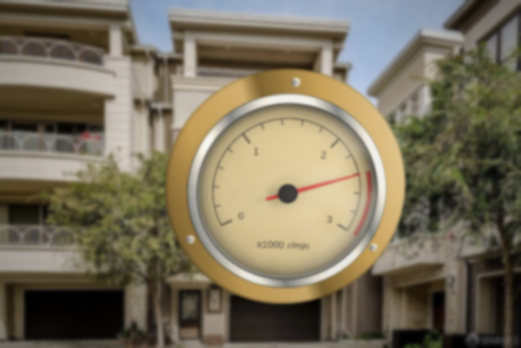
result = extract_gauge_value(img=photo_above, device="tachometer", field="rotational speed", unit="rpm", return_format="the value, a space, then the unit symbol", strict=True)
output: 2400 rpm
